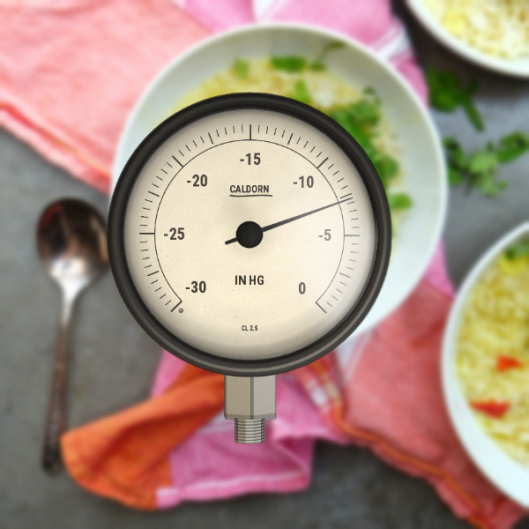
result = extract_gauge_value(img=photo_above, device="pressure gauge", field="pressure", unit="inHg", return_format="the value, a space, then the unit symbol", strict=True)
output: -7.25 inHg
